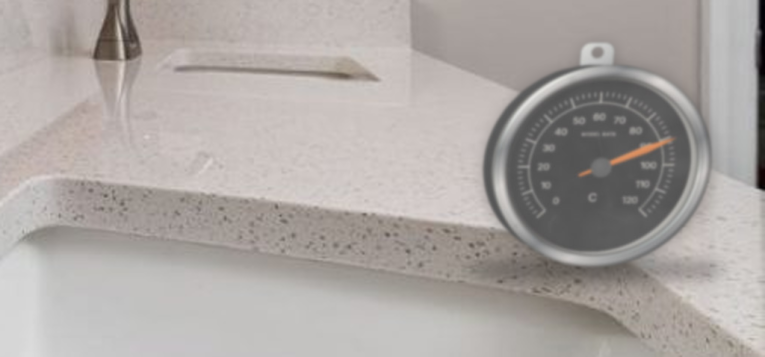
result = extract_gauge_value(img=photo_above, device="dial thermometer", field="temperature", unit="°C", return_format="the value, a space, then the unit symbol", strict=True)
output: 90 °C
